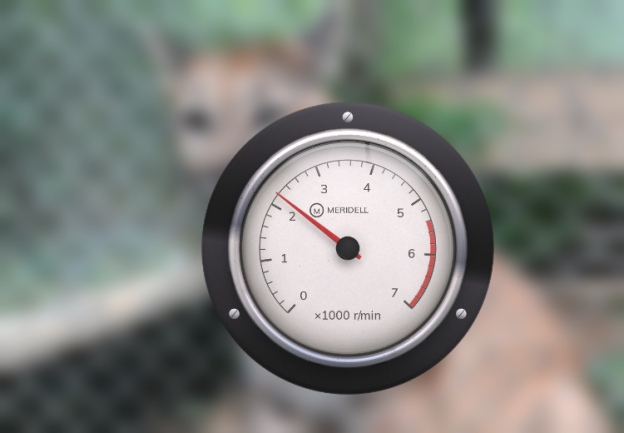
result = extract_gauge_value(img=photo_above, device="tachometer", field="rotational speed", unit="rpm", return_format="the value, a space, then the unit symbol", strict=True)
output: 2200 rpm
